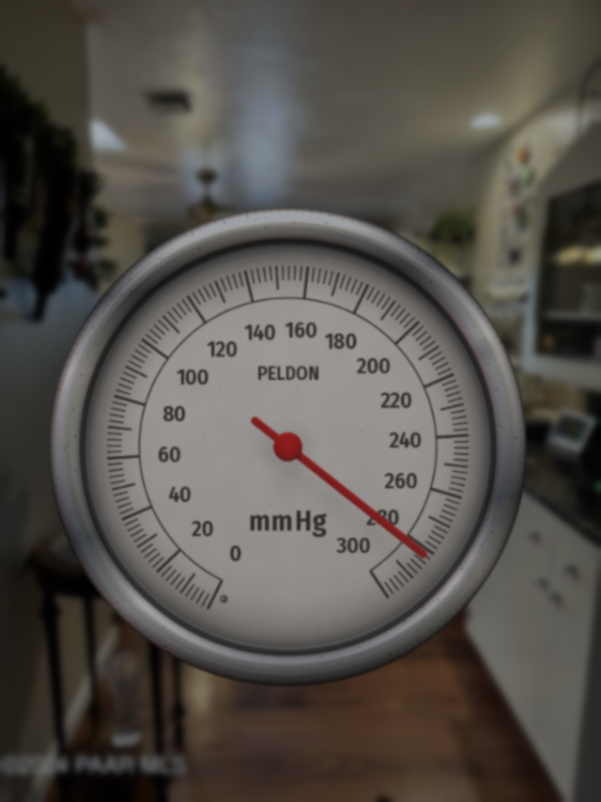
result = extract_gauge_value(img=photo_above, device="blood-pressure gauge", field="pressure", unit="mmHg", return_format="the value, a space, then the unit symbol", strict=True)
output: 282 mmHg
